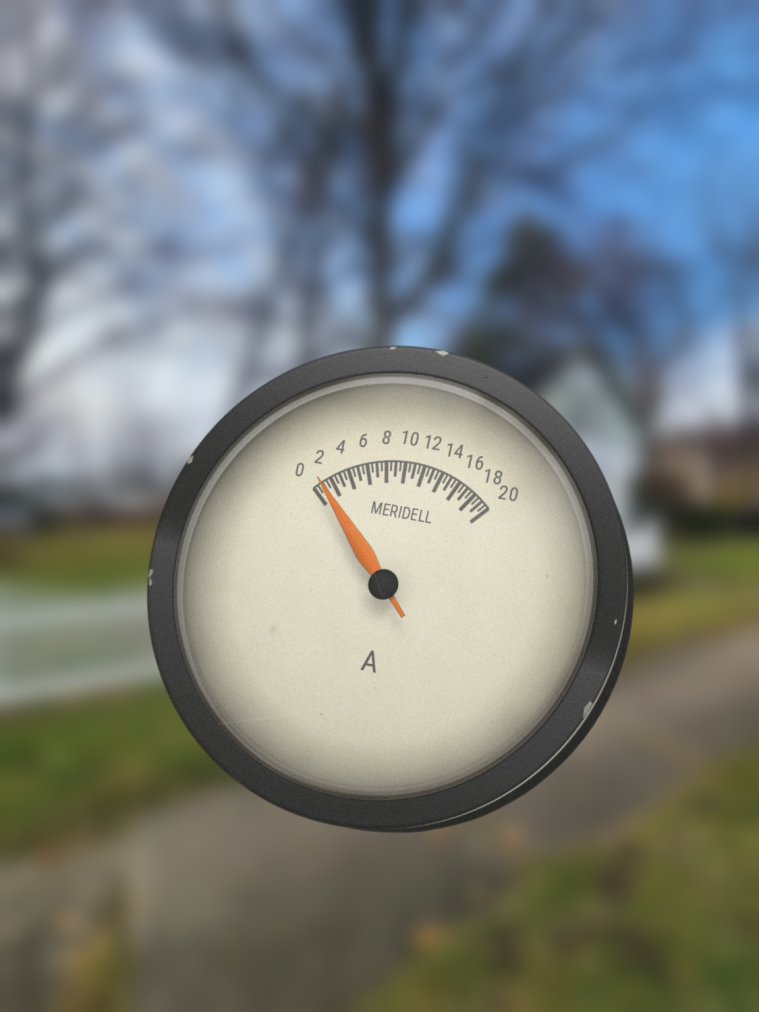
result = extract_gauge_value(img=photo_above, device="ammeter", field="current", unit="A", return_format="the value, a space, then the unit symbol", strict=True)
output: 1 A
